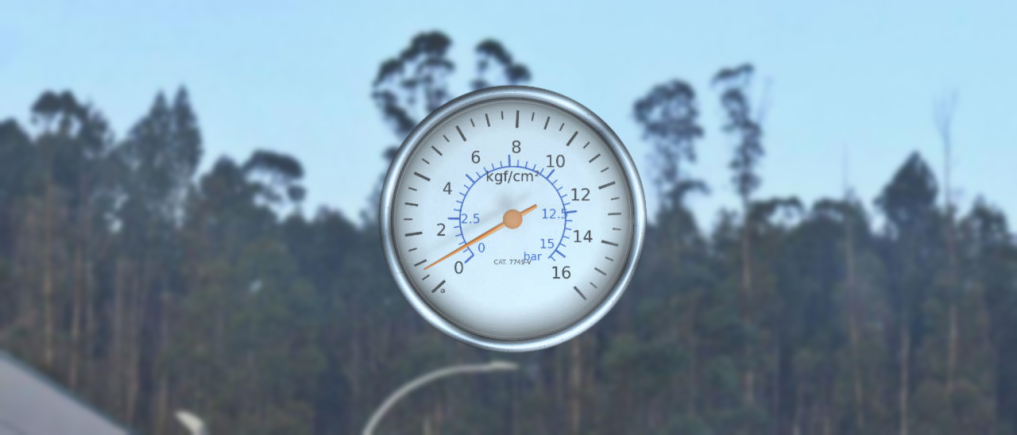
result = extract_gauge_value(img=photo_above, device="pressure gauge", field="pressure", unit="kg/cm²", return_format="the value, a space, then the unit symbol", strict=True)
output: 0.75 kg/cm²
